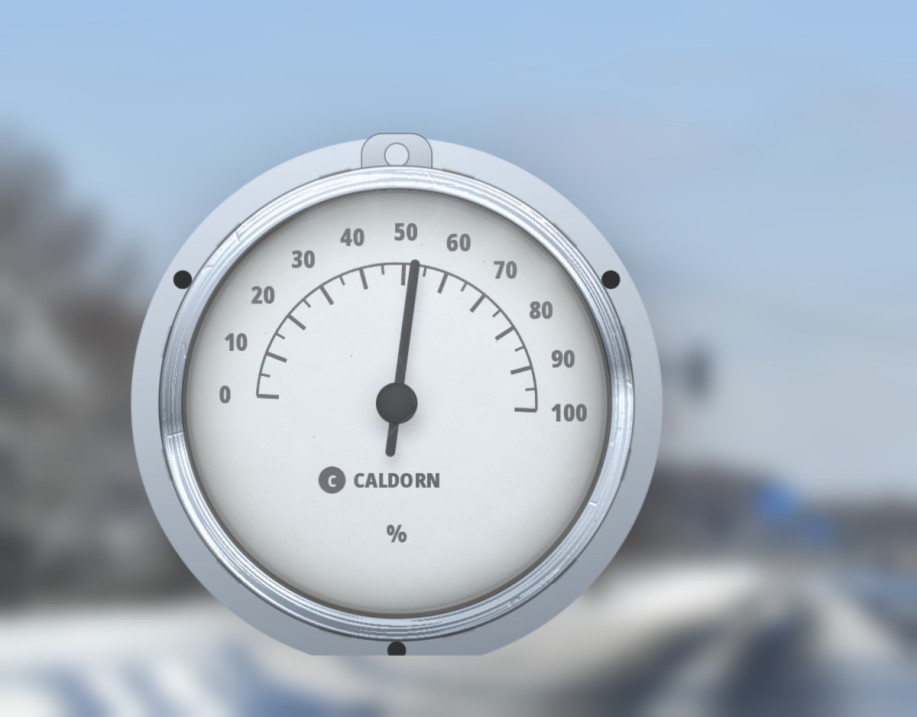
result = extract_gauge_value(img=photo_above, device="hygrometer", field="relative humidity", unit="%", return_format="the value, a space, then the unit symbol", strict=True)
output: 52.5 %
